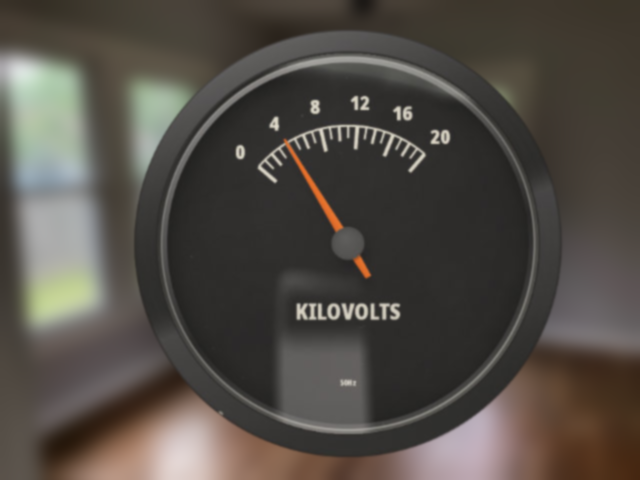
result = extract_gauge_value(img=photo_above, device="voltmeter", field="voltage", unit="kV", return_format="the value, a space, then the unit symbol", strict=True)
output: 4 kV
